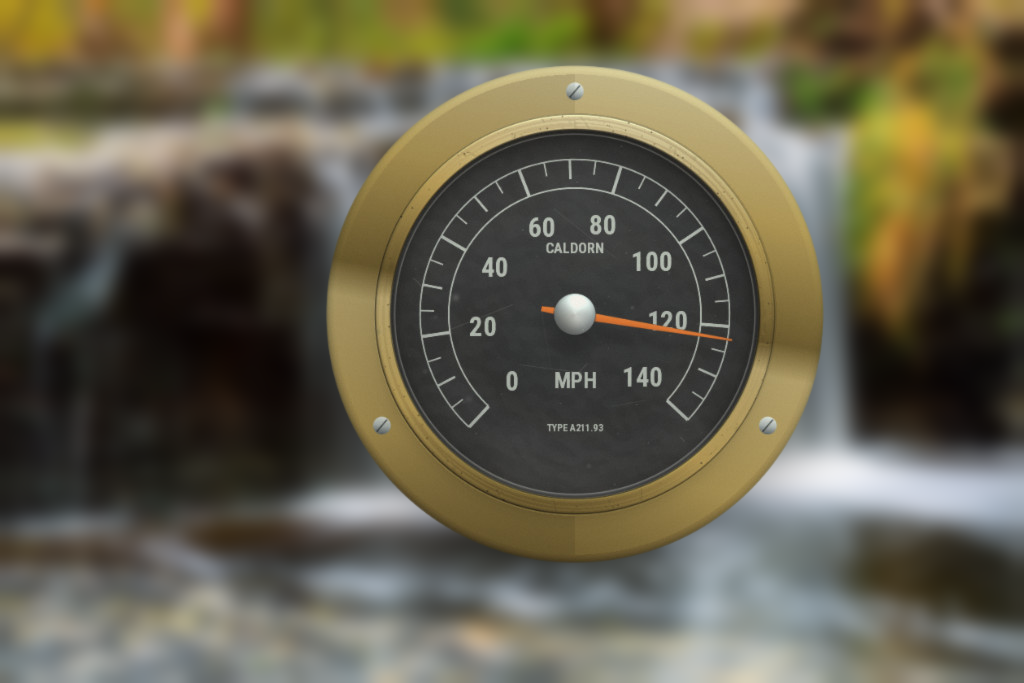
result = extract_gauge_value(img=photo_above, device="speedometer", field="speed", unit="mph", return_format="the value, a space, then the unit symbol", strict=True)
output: 122.5 mph
